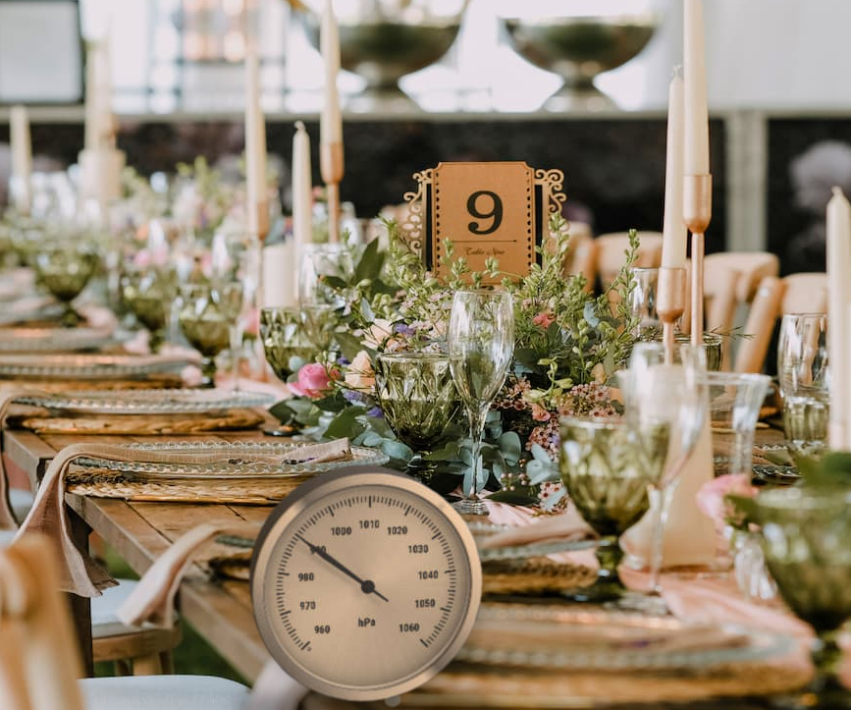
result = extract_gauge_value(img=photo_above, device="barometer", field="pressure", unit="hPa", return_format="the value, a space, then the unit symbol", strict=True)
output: 990 hPa
